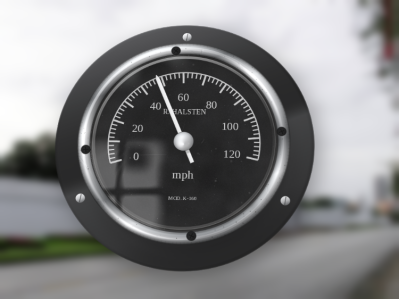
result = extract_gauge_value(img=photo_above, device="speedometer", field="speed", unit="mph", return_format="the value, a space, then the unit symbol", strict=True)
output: 48 mph
